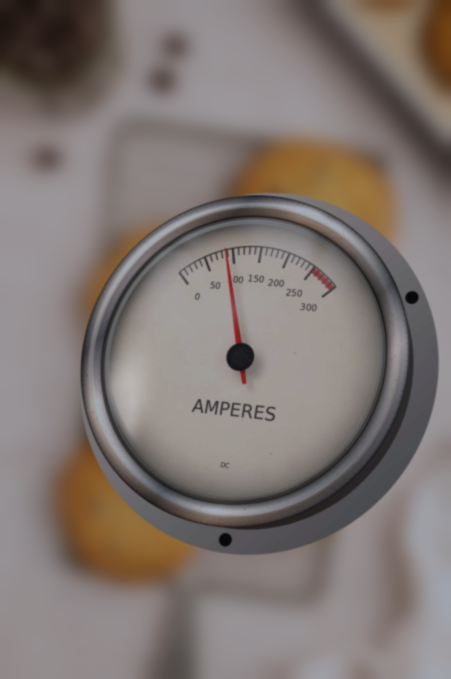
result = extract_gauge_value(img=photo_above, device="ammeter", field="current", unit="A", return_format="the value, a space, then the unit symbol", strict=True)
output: 90 A
